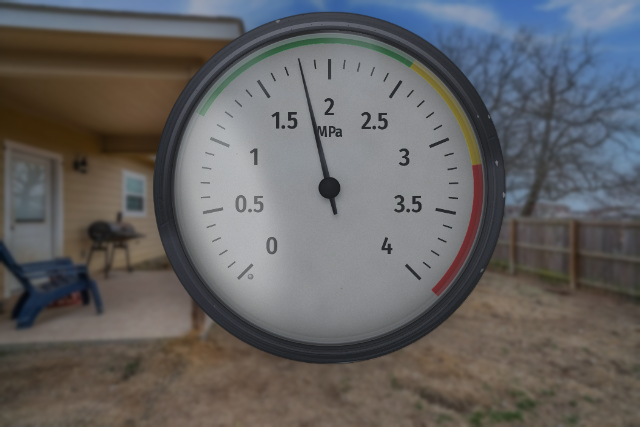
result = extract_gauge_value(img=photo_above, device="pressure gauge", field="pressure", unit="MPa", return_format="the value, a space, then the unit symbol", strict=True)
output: 1.8 MPa
